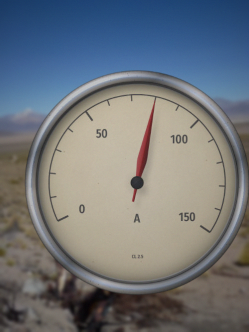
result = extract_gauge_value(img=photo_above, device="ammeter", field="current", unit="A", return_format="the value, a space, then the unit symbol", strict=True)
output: 80 A
